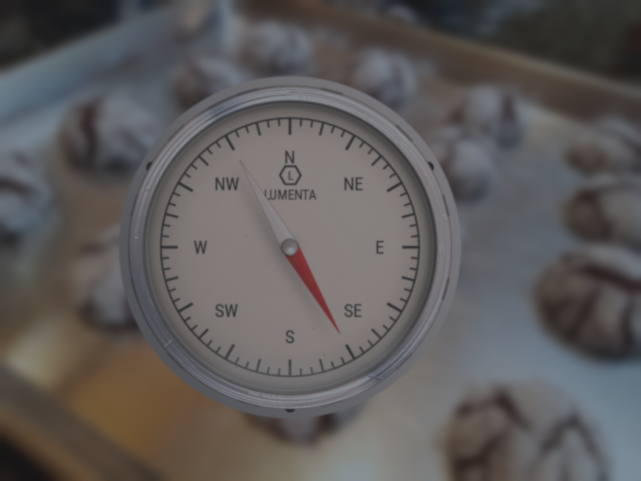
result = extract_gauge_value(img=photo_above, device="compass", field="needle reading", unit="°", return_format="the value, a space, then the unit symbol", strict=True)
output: 150 °
